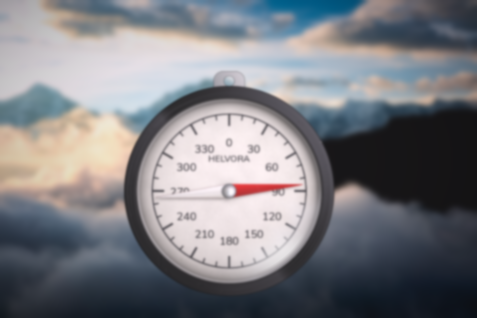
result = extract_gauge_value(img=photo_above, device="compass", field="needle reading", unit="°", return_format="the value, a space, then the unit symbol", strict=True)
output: 85 °
